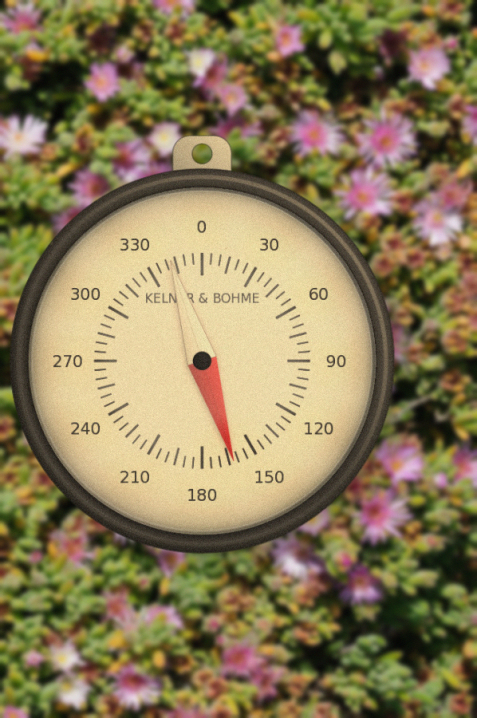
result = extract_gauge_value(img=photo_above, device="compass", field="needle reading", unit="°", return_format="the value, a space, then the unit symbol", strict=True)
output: 162.5 °
